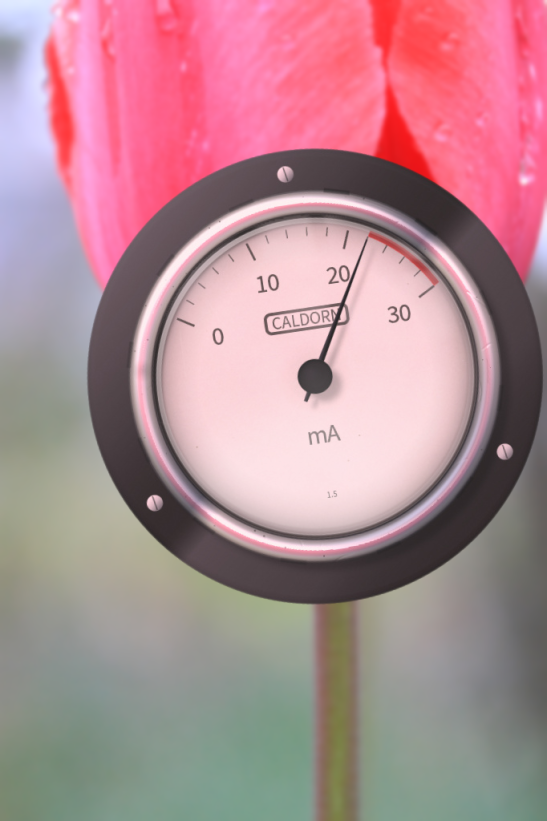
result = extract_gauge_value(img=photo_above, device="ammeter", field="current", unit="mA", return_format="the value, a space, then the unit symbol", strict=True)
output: 22 mA
